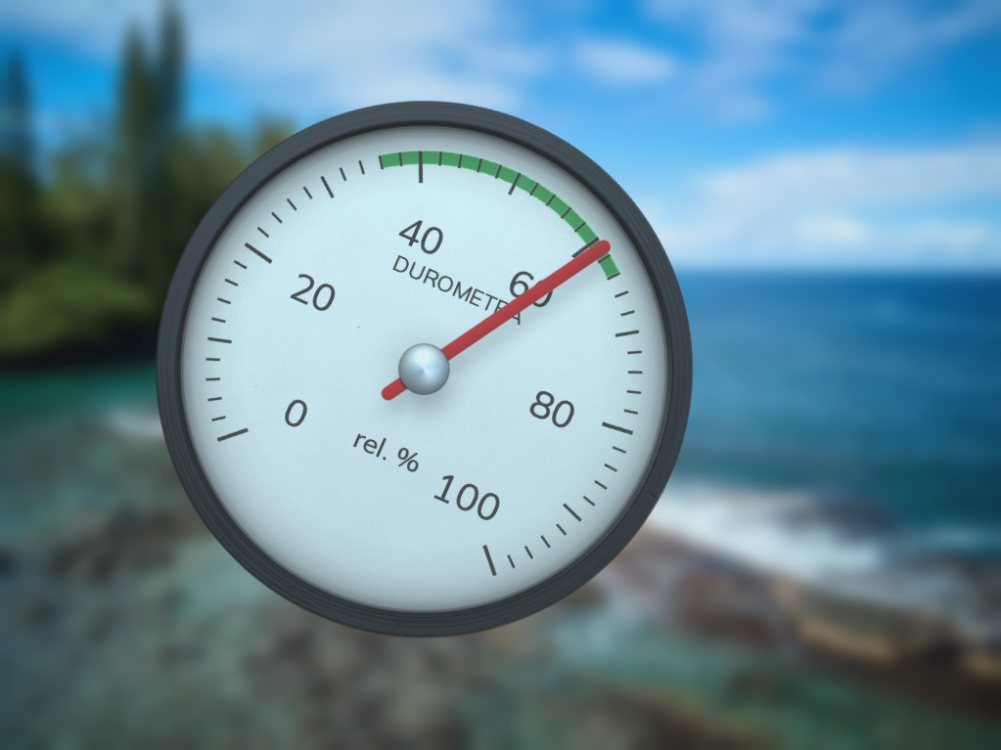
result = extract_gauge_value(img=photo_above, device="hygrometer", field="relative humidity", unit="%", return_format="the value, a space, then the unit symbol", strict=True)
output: 61 %
